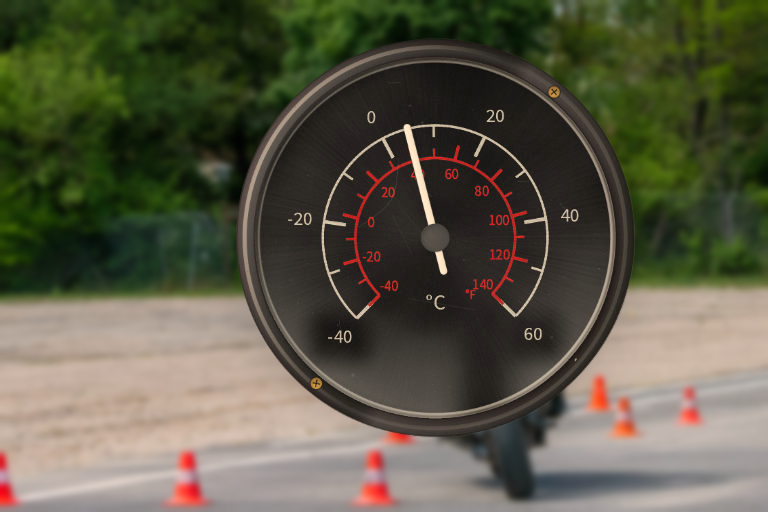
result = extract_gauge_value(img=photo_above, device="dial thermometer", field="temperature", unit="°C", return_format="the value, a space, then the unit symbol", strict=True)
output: 5 °C
